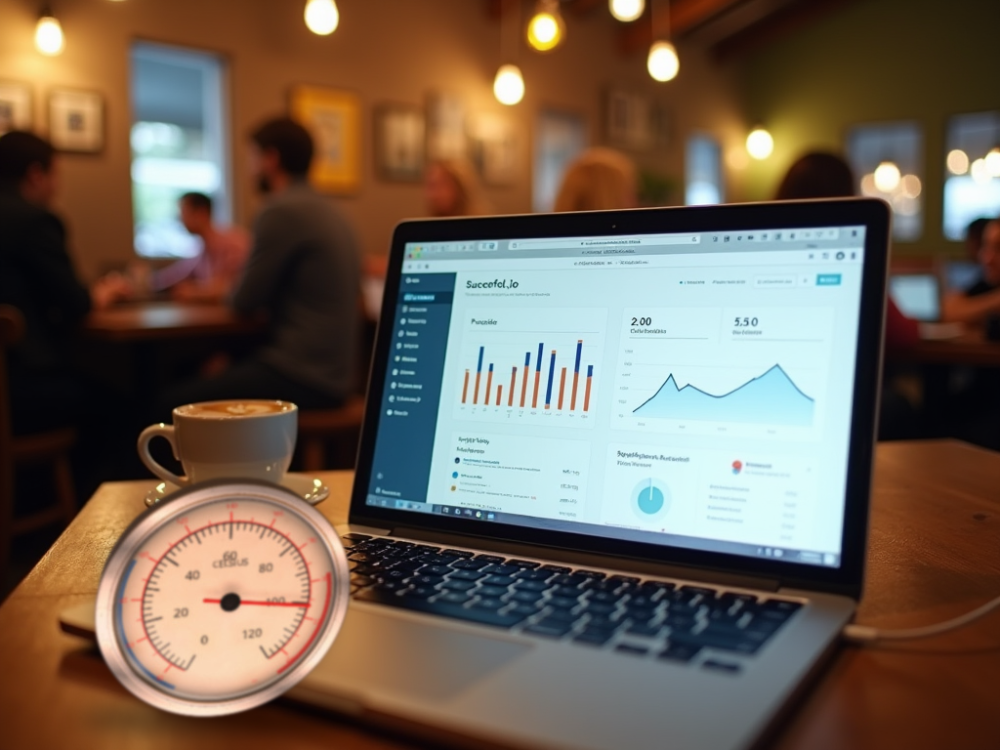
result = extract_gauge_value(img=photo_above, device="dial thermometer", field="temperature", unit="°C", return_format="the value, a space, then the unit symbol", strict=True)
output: 100 °C
